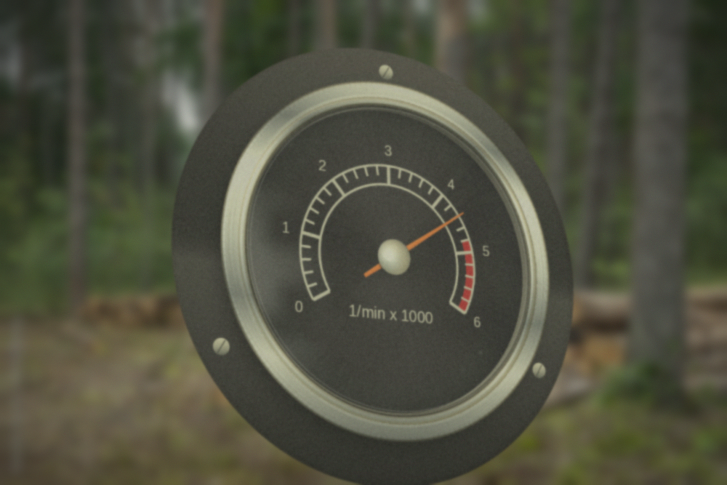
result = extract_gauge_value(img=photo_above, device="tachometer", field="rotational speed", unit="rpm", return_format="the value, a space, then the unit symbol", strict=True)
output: 4400 rpm
